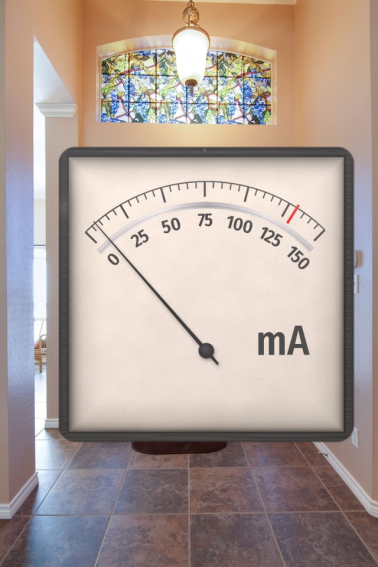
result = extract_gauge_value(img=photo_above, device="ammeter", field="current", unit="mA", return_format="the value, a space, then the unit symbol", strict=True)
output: 7.5 mA
